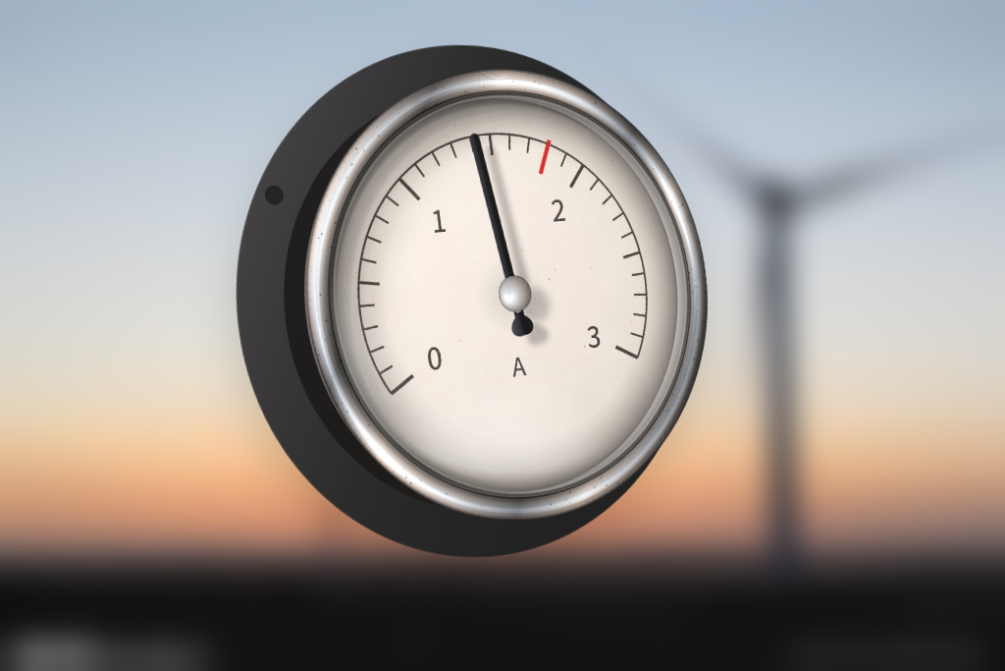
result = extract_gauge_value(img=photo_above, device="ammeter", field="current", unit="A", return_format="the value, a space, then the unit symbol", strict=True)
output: 1.4 A
